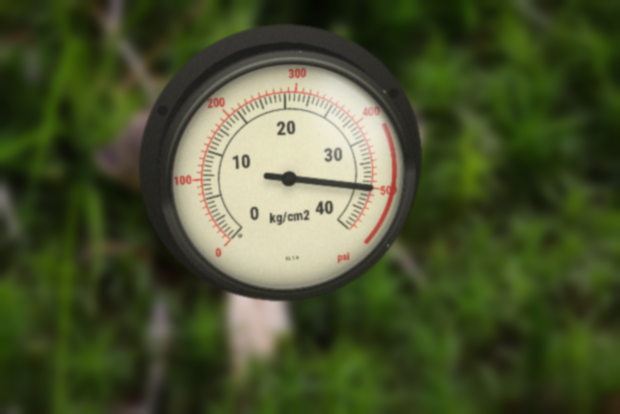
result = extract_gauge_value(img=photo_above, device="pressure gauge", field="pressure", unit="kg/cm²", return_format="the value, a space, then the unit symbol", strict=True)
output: 35 kg/cm²
